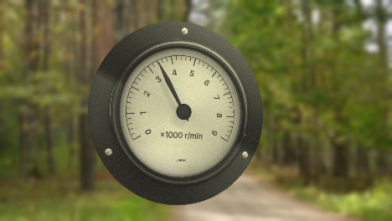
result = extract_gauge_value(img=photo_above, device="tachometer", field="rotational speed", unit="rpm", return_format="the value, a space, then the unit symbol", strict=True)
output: 3400 rpm
